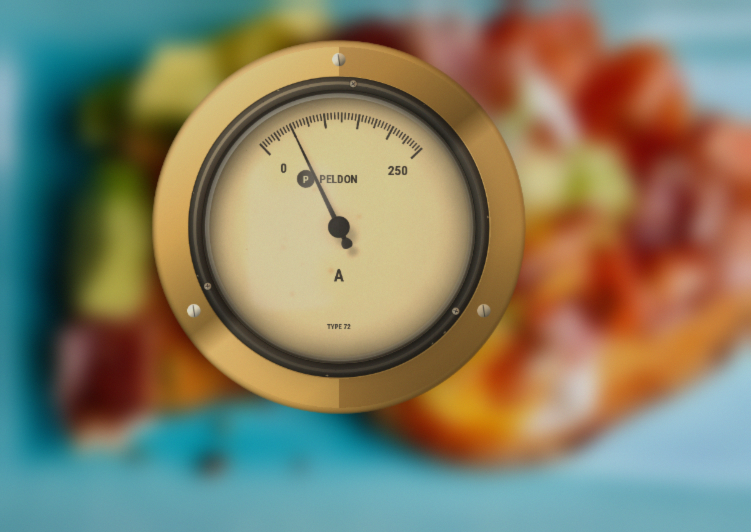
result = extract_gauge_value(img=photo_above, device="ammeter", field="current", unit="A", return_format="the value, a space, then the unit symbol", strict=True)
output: 50 A
